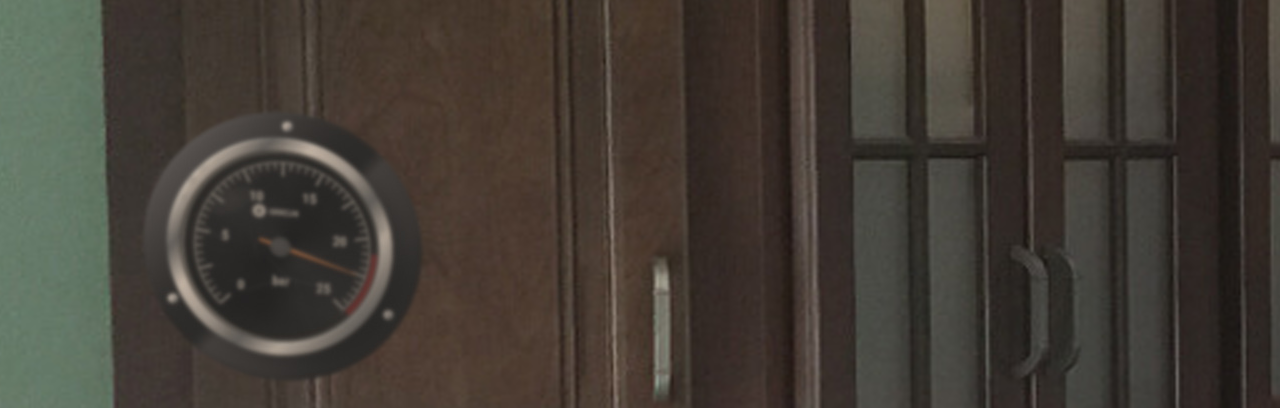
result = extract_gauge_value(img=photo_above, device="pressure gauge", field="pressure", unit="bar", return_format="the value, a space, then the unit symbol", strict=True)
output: 22.5 bar
